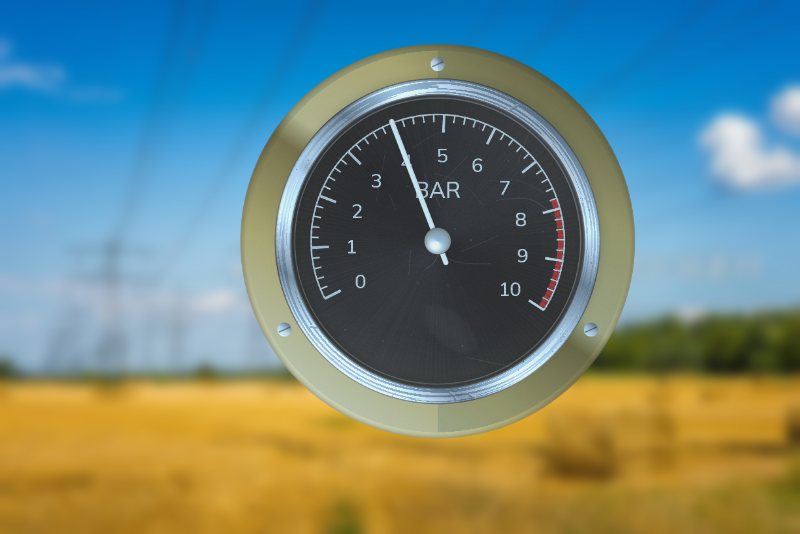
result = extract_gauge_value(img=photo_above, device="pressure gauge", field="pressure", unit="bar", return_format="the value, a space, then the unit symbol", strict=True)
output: 4 bar
